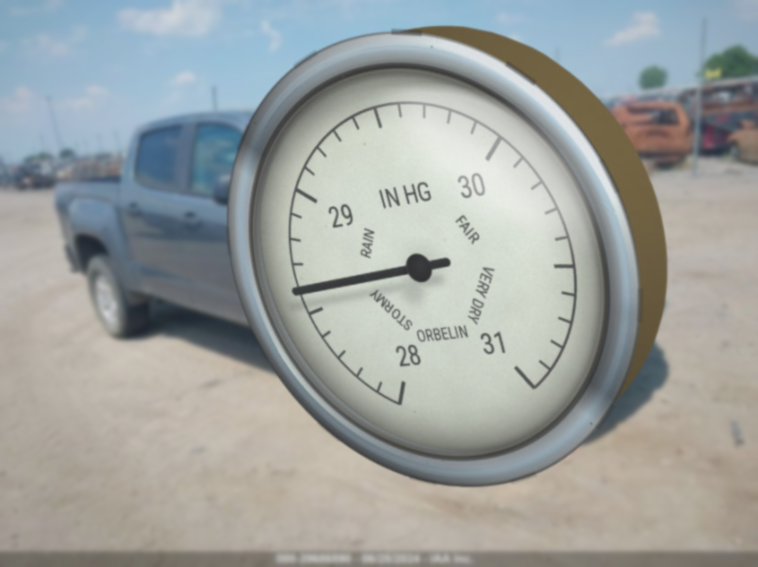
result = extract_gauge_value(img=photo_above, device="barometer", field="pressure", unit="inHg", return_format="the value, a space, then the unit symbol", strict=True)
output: 28.6 inHg
